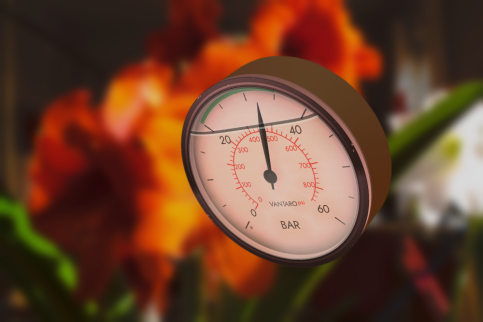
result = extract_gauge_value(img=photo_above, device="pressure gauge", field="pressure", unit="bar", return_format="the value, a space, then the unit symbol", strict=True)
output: 32.5 bar
